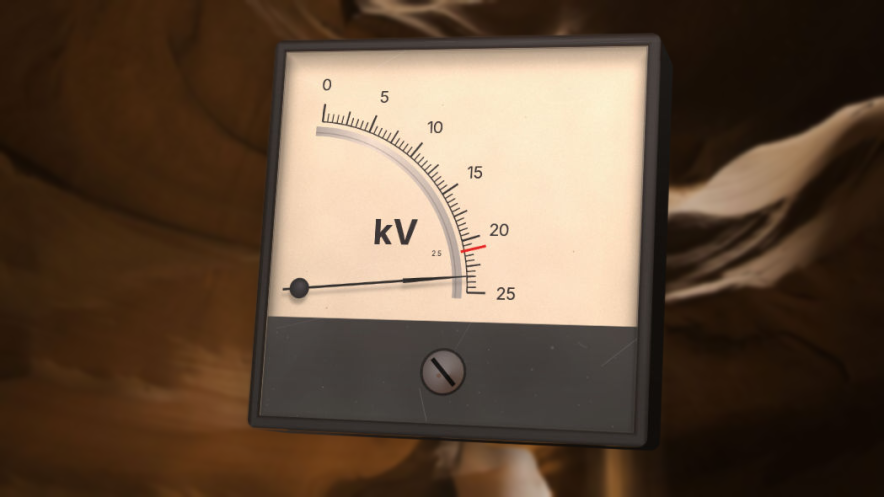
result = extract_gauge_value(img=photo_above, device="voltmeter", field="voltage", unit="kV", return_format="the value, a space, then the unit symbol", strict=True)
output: 23.5 kV
